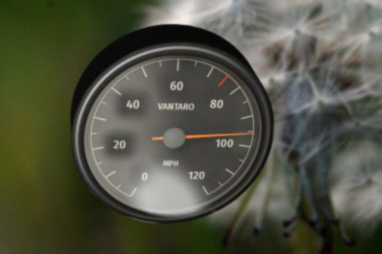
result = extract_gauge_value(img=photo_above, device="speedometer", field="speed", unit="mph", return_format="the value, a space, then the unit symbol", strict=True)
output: 95 mph
